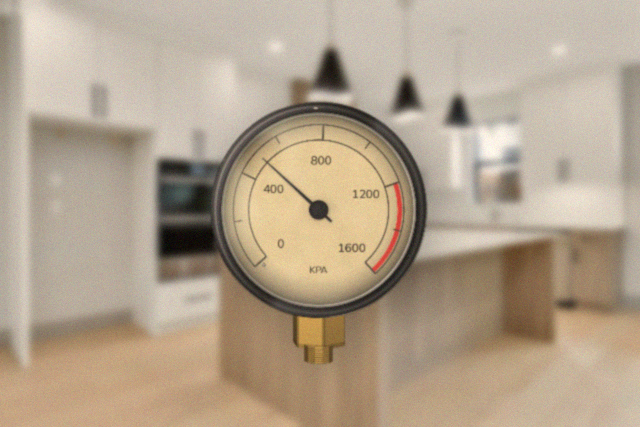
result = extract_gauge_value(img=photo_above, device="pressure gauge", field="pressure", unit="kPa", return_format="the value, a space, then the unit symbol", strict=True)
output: 500 kPa
